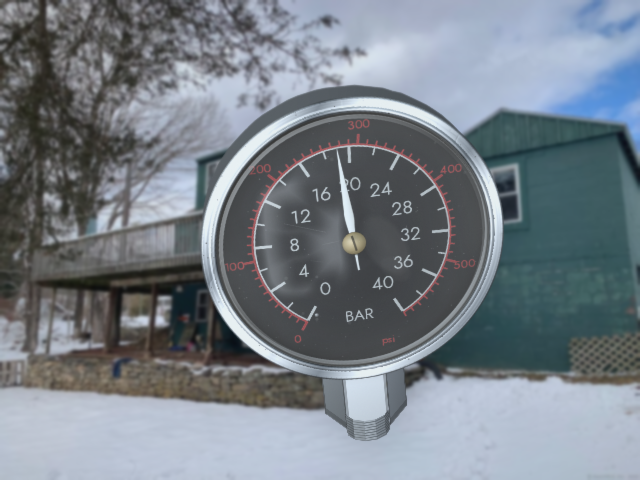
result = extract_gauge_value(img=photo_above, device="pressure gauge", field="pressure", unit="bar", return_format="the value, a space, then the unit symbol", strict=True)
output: 19 bar
